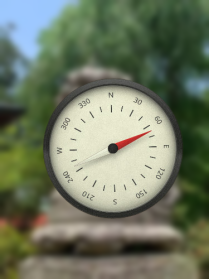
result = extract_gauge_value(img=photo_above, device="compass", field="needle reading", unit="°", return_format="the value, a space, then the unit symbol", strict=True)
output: 67.5 °
